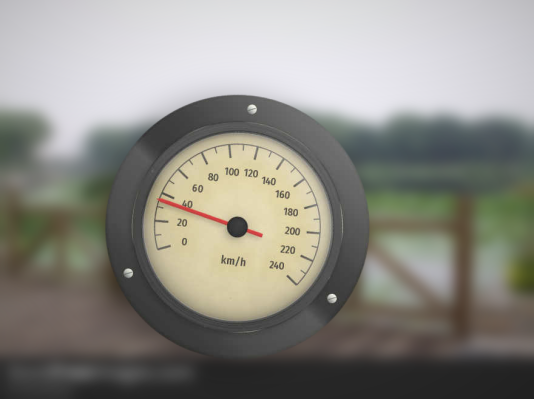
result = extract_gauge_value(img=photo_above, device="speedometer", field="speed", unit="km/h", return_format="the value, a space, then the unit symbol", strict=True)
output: 35 km/h
